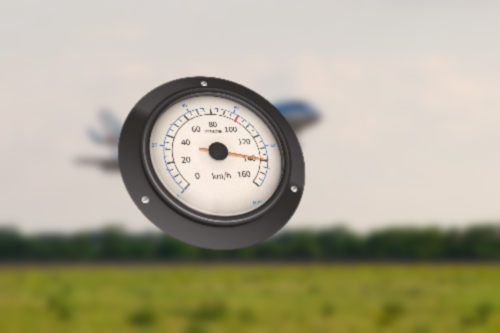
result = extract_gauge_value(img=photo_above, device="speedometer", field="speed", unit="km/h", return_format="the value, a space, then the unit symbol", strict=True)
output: 140 km/h
